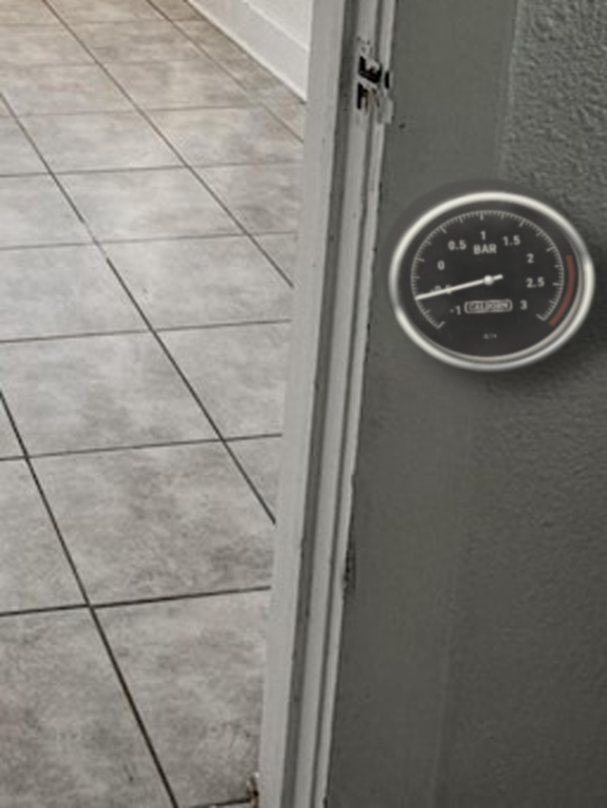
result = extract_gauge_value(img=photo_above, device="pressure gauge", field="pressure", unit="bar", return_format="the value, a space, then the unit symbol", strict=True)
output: -0.5 bar
